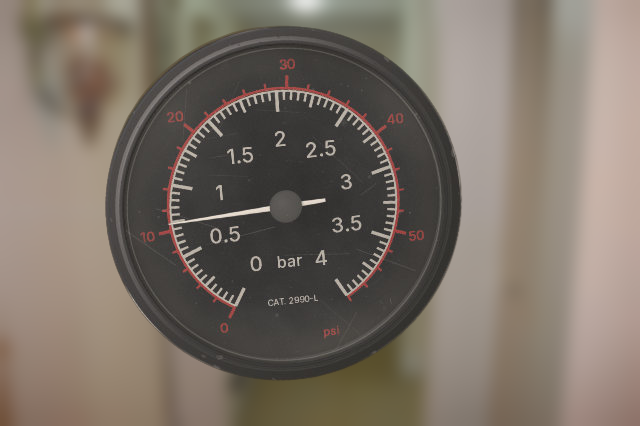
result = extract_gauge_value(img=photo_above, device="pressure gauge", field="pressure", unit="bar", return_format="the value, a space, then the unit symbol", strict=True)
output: 0.75 bar
